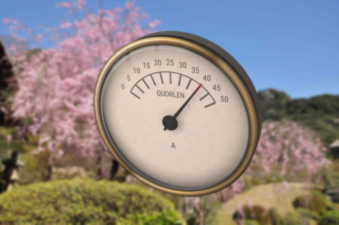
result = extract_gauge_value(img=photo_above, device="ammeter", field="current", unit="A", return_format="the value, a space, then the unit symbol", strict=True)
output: 40 A
